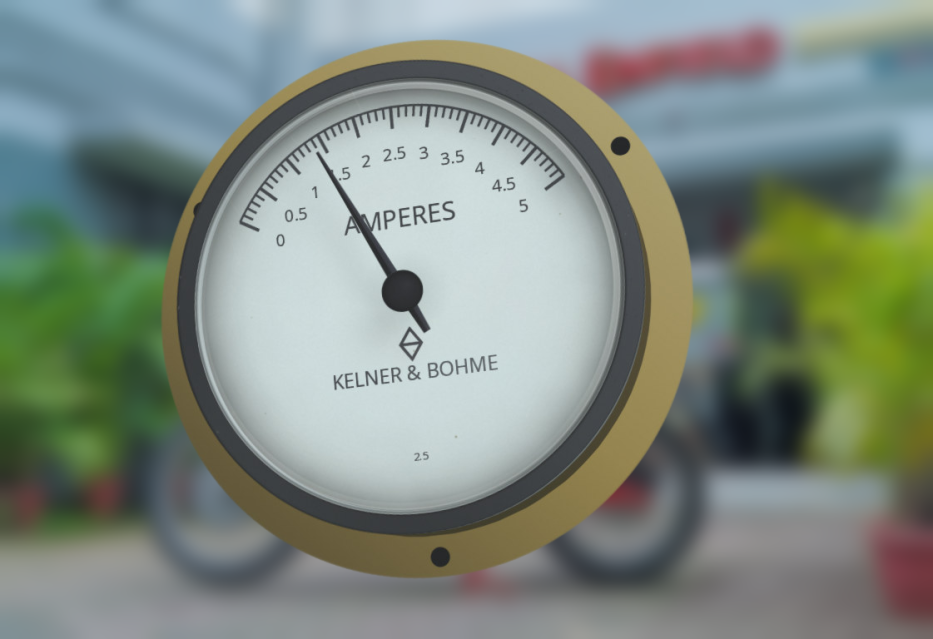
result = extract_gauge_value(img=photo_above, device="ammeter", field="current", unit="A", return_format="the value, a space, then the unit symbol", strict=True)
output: 1.4 A
